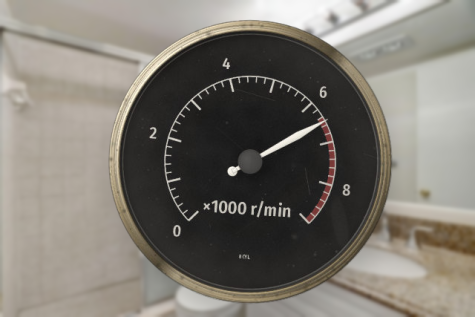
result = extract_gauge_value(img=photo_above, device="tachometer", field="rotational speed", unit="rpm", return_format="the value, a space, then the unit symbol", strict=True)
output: 6500 rpm
